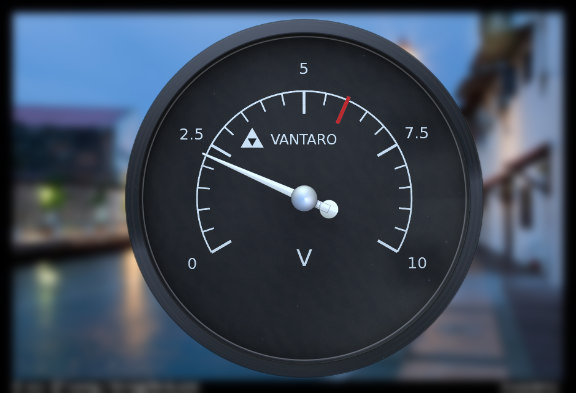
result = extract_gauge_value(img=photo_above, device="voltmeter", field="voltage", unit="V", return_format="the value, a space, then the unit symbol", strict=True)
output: 2.25 V
